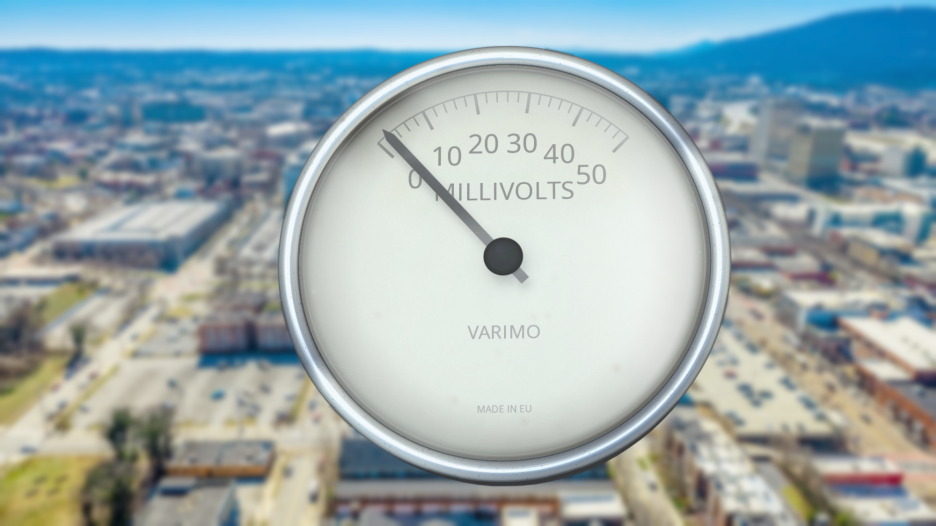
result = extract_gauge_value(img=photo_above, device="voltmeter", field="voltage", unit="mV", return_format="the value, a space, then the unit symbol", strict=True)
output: 2 mV
